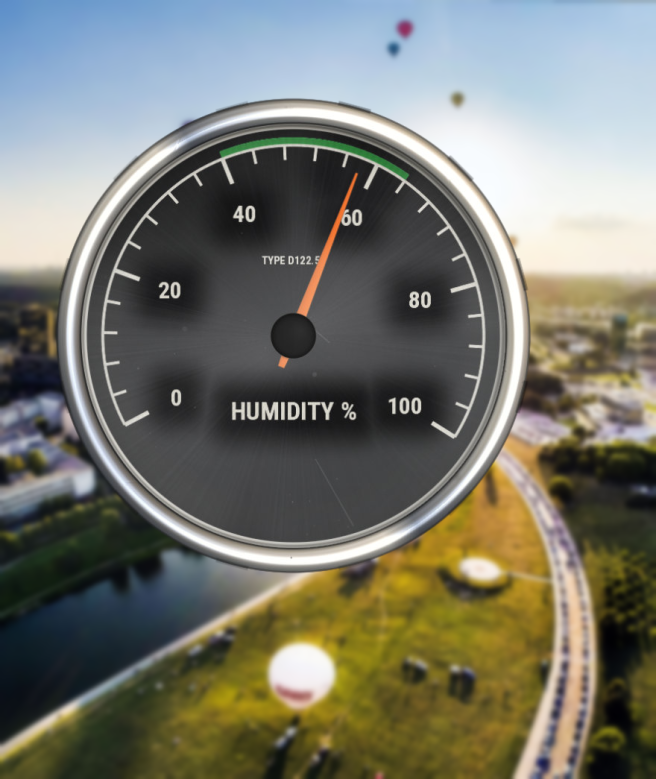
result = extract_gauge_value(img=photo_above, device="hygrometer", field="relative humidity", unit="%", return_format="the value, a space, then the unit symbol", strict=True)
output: 58 %
